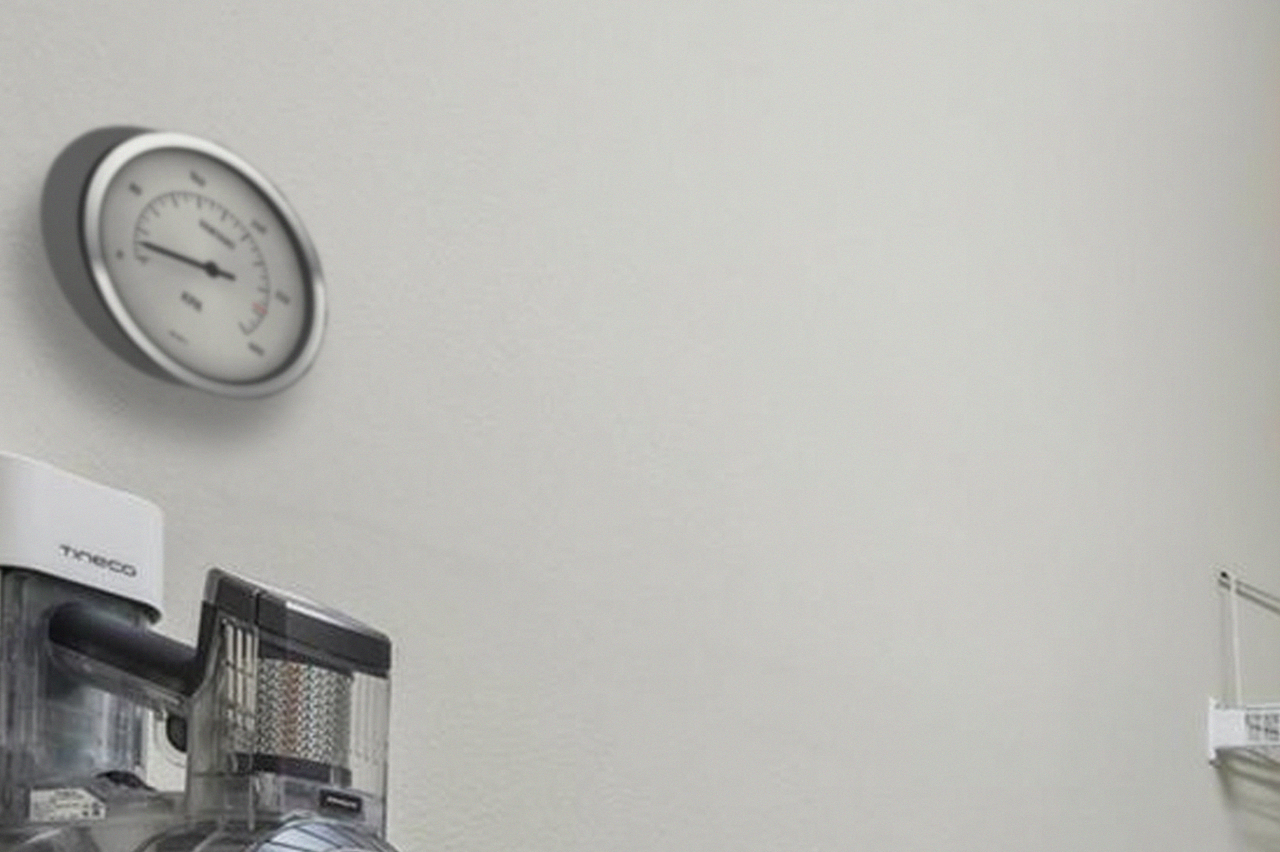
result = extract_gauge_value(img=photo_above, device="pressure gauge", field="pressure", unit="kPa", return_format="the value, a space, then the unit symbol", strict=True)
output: 20 kPa
